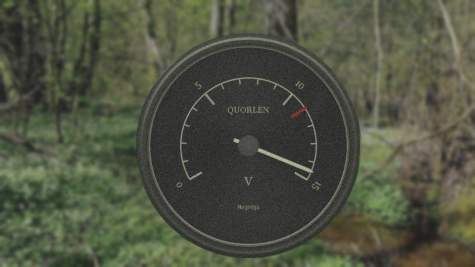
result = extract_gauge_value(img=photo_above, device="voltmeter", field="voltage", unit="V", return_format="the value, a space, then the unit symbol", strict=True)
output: 14.5 V
